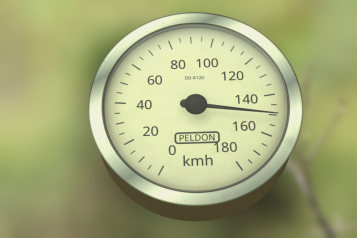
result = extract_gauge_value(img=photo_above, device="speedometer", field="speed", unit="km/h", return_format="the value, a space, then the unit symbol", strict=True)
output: 150 km/h
